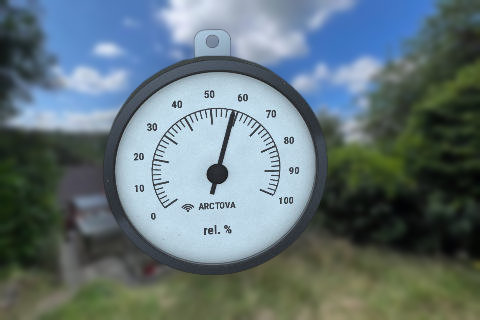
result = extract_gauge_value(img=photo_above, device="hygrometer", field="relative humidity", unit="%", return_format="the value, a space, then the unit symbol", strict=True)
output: 58 %
